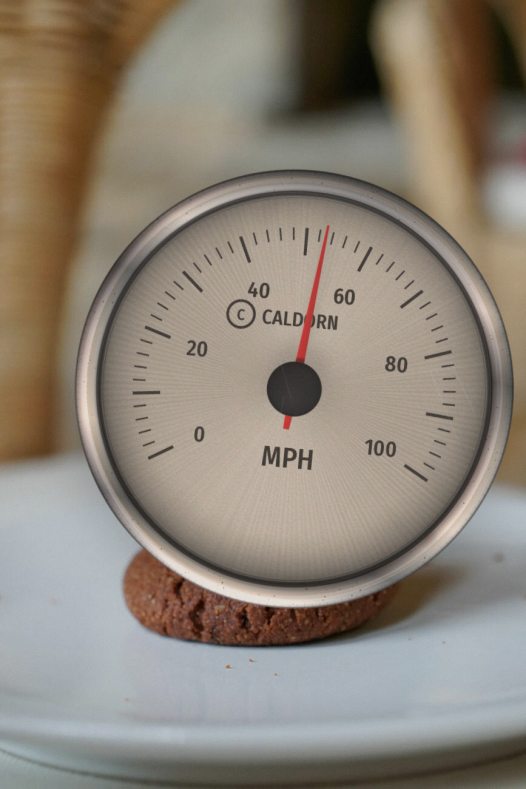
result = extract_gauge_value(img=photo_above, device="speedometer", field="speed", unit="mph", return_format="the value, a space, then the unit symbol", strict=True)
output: 53 mph
